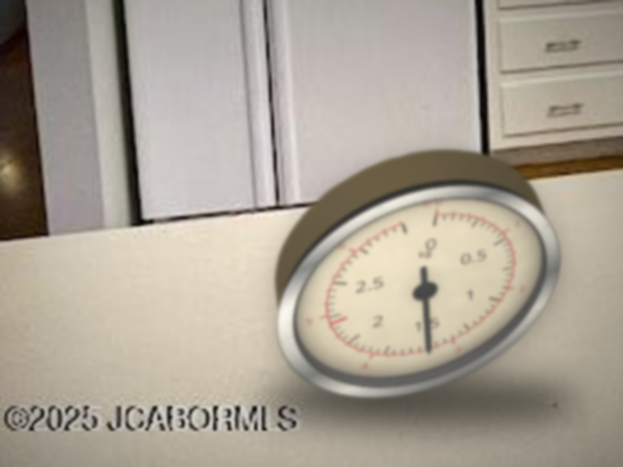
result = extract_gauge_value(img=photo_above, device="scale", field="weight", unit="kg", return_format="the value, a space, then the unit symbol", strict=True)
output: 1.5 kg
